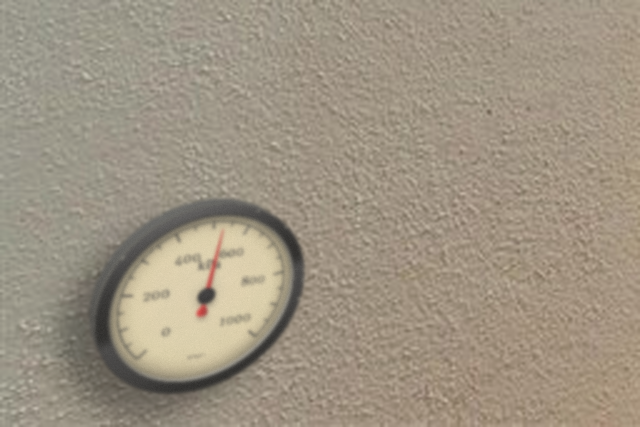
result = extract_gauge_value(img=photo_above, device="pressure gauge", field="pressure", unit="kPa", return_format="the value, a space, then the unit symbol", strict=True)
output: 525 kPa
